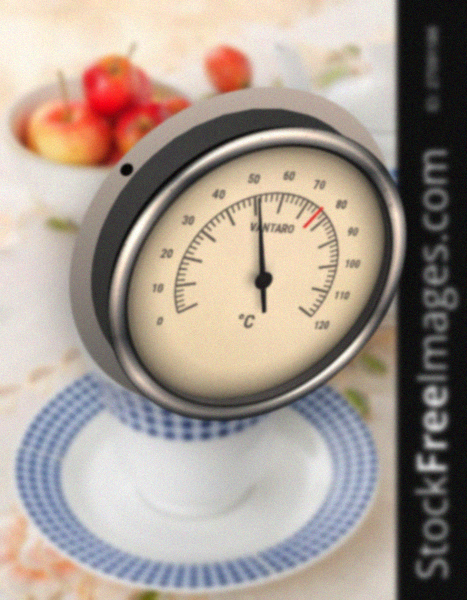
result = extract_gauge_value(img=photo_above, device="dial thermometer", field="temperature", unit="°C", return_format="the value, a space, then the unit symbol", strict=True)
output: 50 °C
